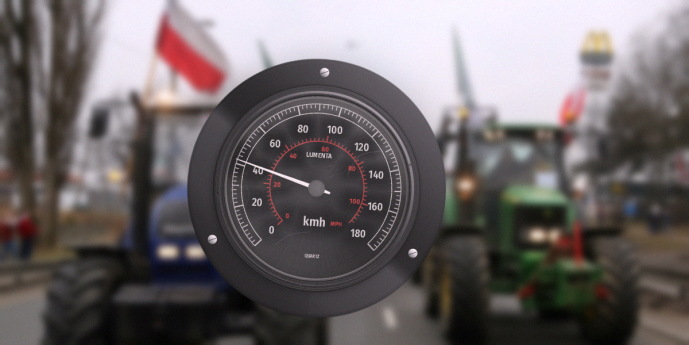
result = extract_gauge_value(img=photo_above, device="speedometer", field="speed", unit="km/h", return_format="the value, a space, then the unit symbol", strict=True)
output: 42 km/h
